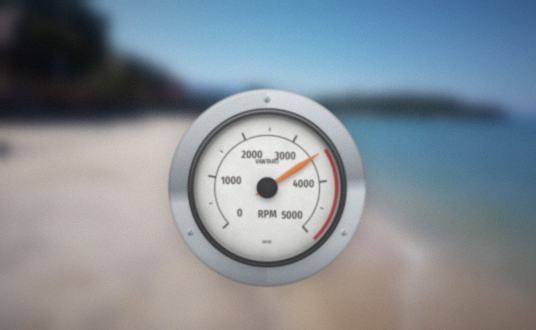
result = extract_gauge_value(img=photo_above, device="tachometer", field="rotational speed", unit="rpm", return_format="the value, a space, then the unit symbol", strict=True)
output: 3500 rpm
